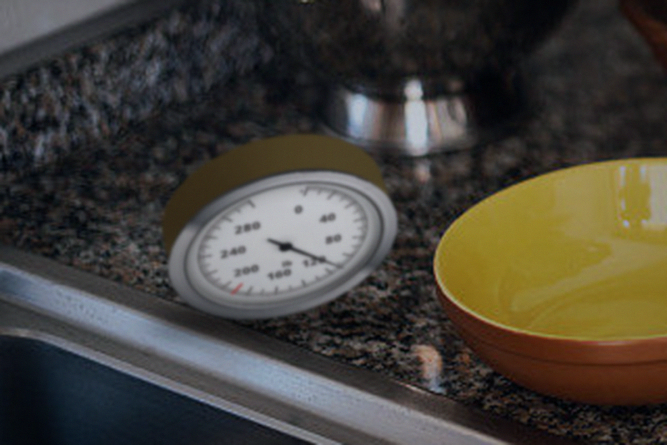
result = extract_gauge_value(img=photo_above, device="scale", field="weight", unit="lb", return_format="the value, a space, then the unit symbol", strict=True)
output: 110 lb
